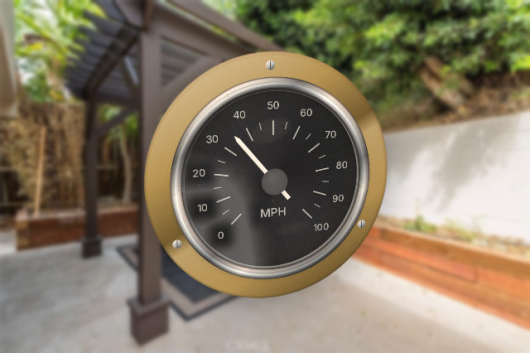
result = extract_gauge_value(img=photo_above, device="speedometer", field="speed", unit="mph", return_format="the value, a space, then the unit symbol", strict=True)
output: 35 mph
